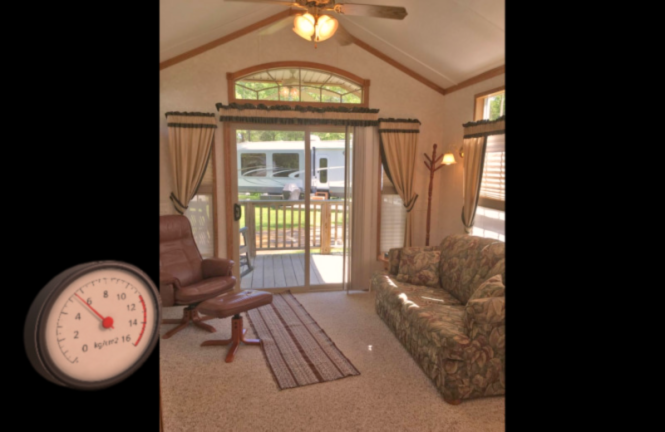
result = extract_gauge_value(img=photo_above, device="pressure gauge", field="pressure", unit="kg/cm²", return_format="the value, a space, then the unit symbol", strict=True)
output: 5.5 kg/cm²
